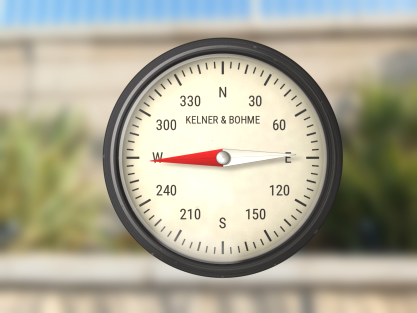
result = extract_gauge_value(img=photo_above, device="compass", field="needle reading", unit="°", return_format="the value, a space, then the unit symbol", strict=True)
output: 267.5 °
